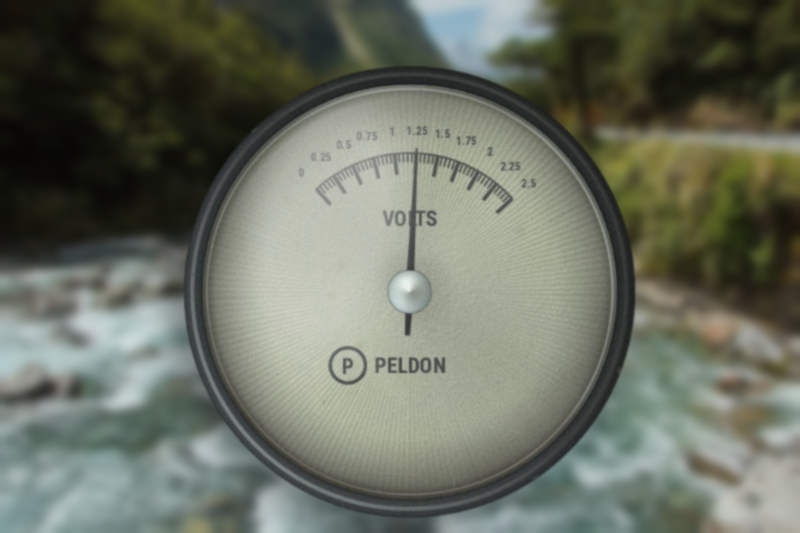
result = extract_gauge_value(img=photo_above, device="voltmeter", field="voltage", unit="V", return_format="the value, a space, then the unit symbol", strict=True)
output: 1.25 V
